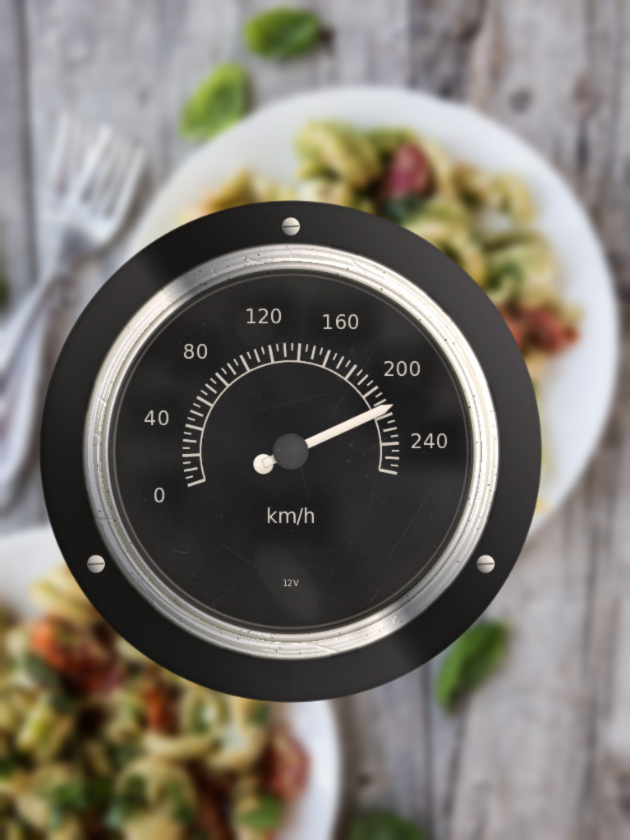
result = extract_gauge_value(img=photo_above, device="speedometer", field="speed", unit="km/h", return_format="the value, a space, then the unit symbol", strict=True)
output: 215 km/h
